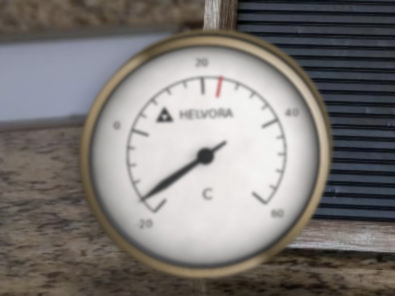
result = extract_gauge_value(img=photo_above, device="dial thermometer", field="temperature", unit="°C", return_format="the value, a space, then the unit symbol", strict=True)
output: -16 °C
